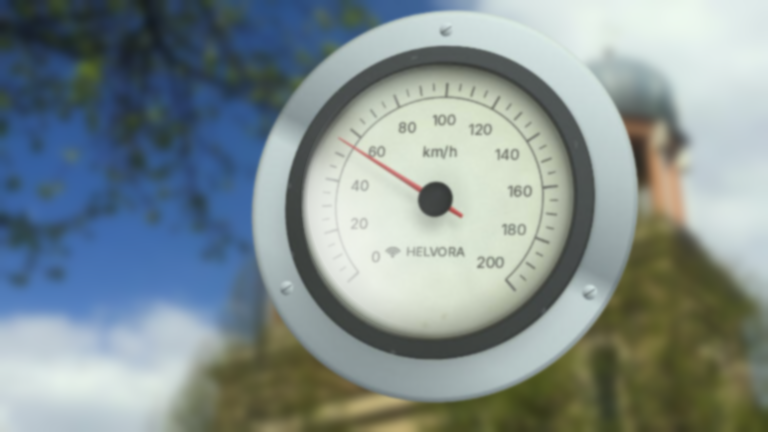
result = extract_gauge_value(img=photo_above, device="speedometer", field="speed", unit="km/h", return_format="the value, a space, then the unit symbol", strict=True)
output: 55 km/h
